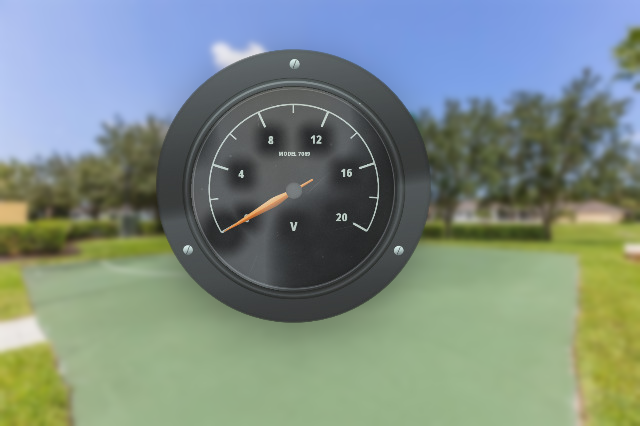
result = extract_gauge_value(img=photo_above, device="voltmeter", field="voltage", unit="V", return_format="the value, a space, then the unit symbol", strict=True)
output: 0 V
